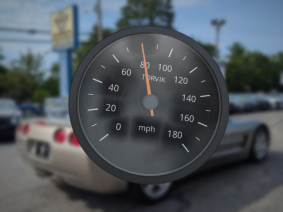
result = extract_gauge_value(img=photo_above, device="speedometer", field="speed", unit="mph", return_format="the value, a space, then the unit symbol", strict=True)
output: 80 mph
